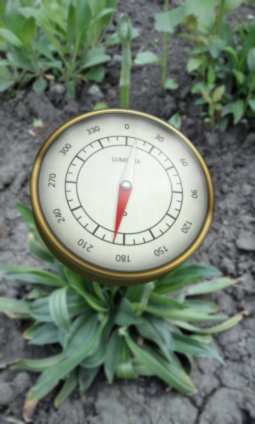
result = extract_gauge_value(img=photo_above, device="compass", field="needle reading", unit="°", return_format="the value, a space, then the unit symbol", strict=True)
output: 190 °
